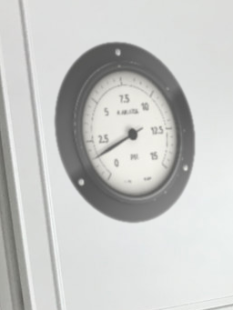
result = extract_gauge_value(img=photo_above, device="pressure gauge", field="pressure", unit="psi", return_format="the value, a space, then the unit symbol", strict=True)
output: 1.5 psi
